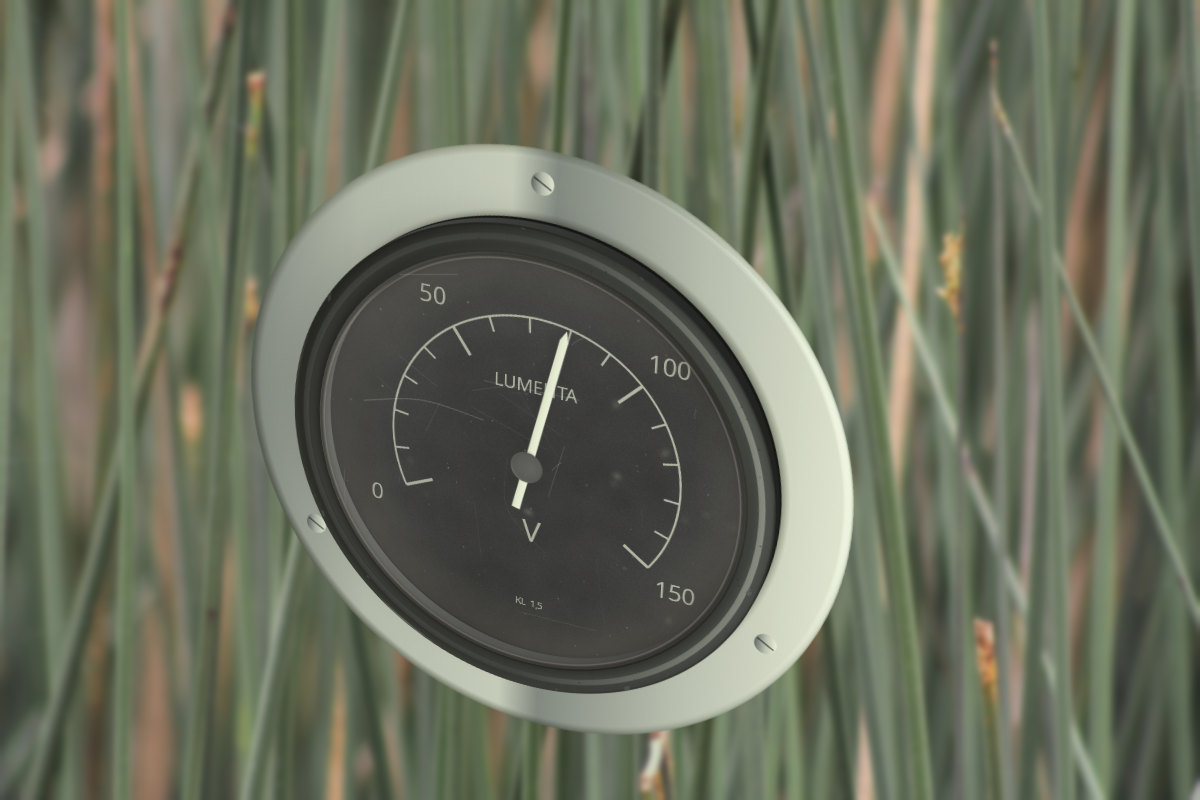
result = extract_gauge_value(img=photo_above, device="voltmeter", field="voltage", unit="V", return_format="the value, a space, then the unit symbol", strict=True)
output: 80 V
